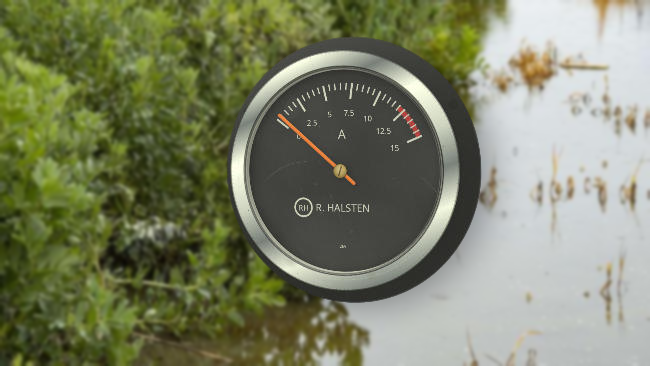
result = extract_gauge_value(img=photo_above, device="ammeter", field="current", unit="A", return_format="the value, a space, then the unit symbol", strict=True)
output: 0.5 A
